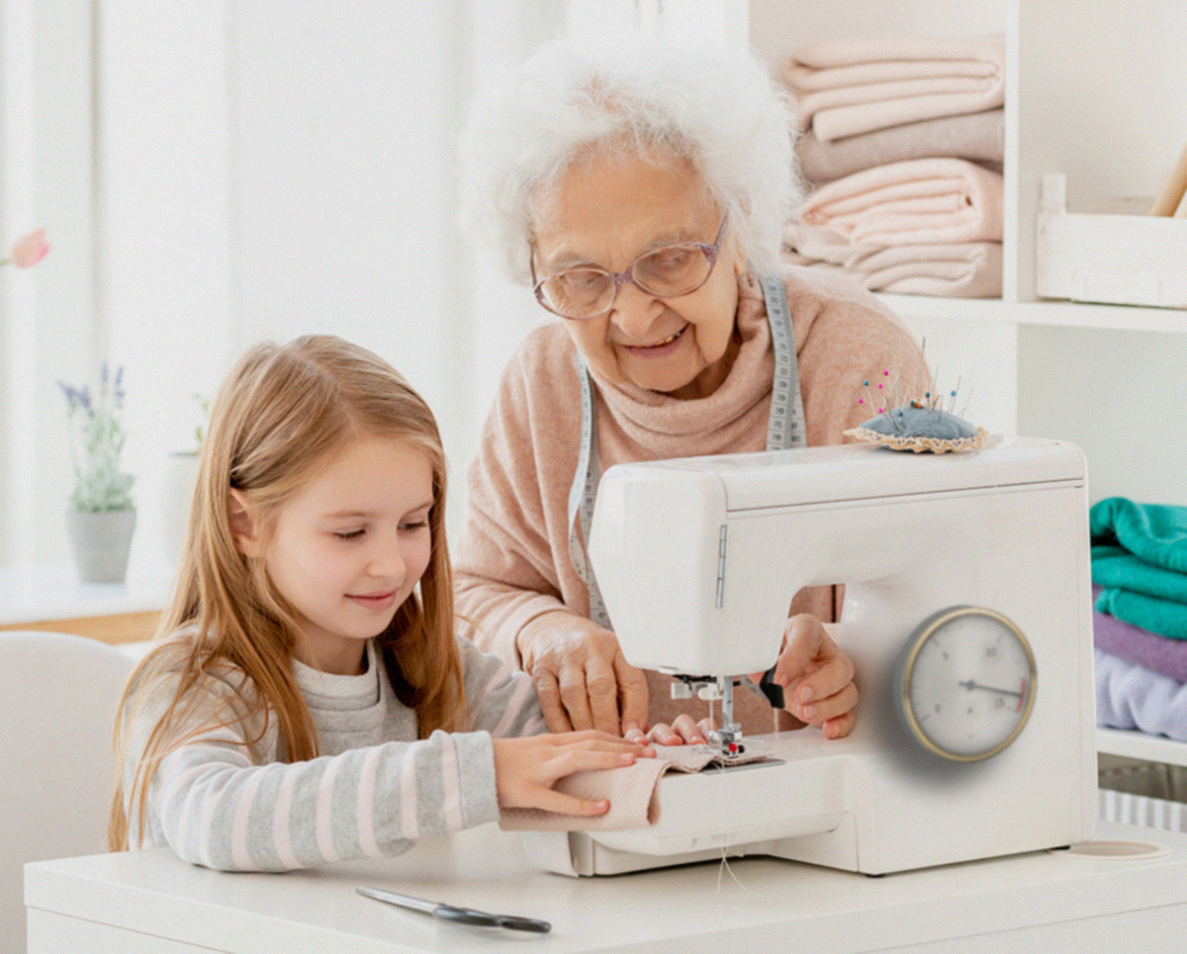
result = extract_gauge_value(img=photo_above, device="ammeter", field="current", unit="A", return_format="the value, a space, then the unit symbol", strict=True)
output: 14 A
